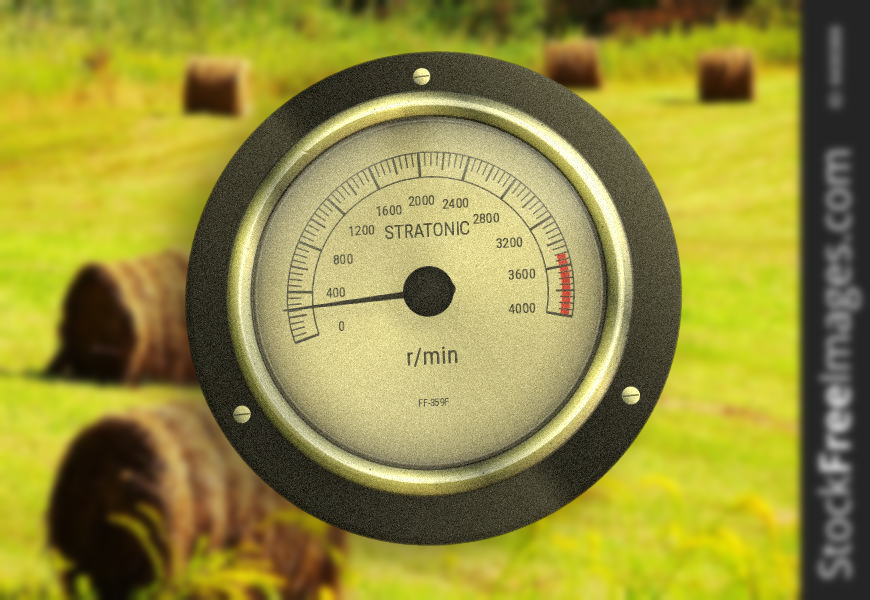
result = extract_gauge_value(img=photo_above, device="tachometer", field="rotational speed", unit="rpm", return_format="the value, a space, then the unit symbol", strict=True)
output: 250 rpm
